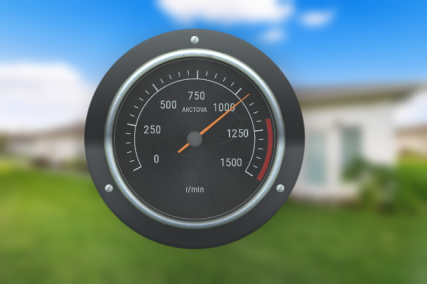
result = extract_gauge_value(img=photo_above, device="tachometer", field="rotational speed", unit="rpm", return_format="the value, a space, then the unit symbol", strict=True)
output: 1050 rpm
